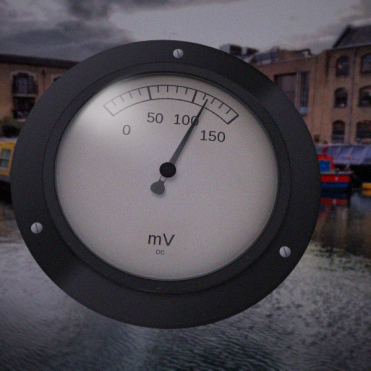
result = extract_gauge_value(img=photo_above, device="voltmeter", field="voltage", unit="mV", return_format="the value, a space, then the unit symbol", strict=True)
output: 115 mV
